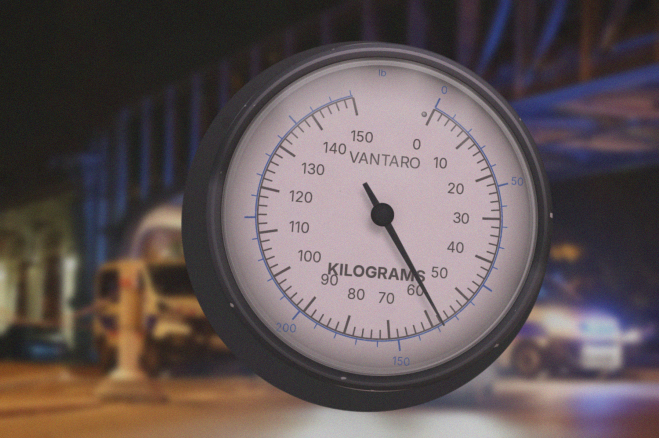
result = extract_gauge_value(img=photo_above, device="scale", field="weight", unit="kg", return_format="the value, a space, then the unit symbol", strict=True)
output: 58 kg
